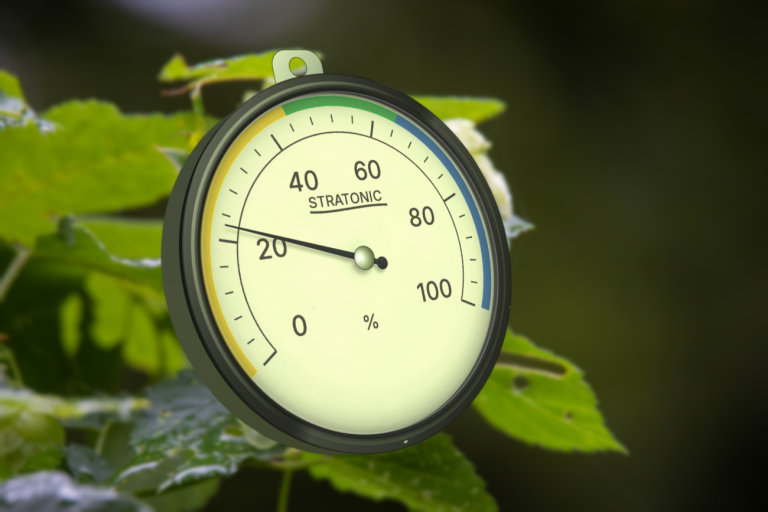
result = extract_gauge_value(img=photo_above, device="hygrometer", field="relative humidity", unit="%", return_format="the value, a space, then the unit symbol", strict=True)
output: 22 %
